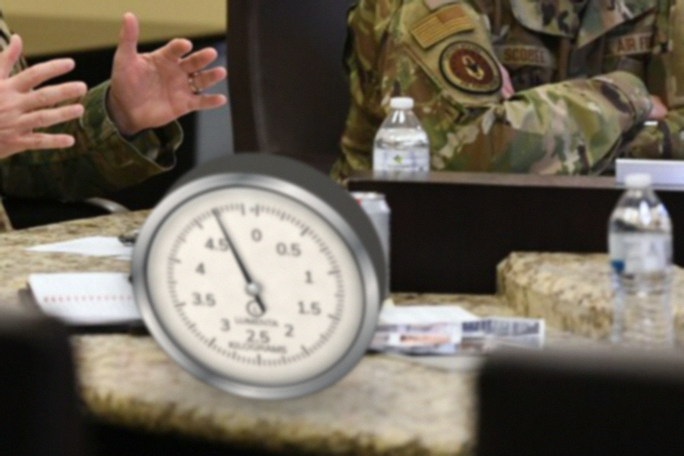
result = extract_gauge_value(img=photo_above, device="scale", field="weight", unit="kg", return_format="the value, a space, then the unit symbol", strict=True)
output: 4.75 kg
